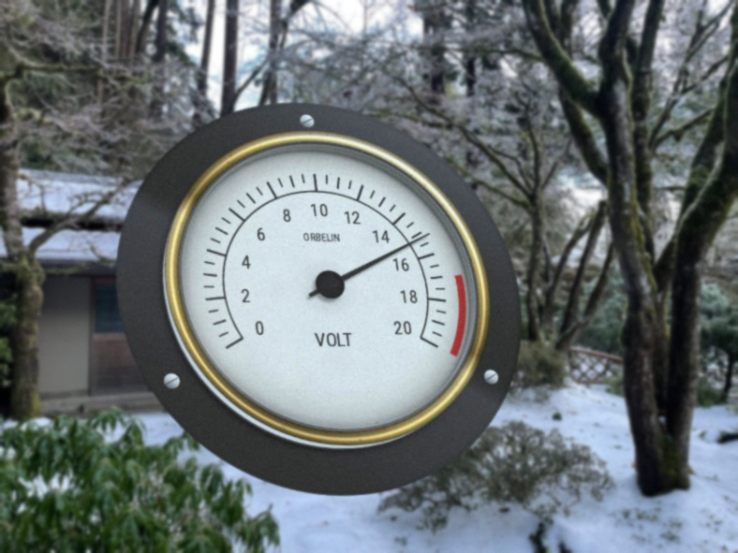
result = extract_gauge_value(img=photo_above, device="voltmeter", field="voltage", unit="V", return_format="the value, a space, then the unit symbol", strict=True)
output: 15.25 V
